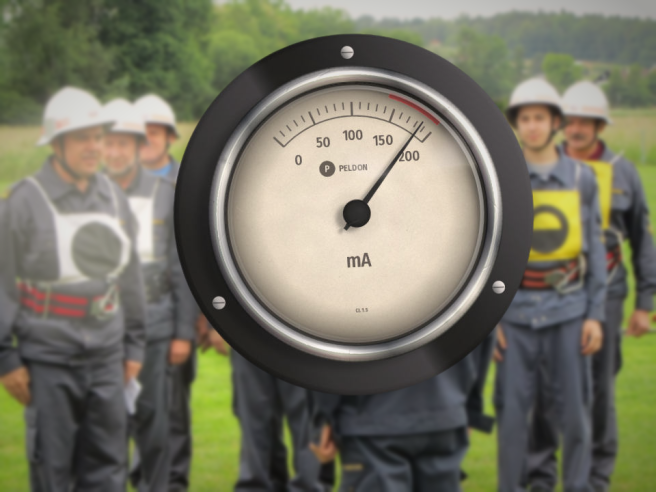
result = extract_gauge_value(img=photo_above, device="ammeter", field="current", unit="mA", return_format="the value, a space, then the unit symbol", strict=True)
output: 185 mA
